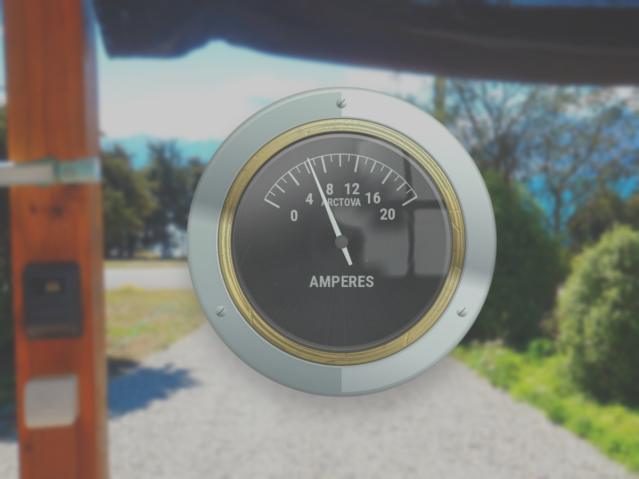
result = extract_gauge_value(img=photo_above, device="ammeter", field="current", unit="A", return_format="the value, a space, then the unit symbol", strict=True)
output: 6.5 A
